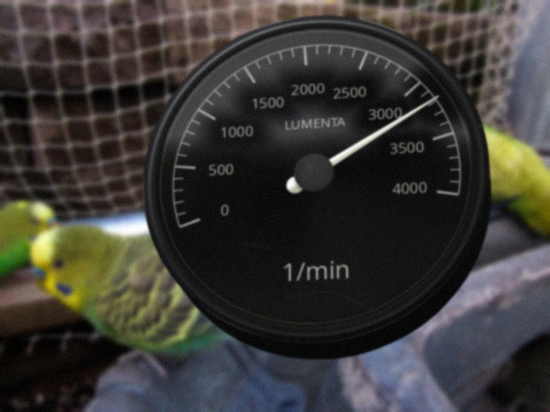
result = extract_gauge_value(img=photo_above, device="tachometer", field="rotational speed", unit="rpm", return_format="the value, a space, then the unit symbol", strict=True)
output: 3200 rpm
